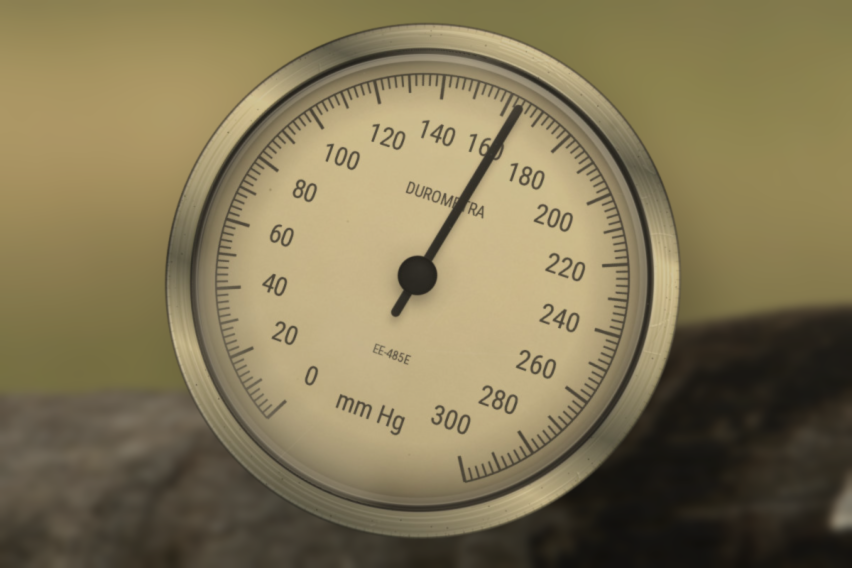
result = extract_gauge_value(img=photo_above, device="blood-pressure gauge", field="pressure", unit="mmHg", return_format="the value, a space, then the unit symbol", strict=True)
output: 164 mmHg
